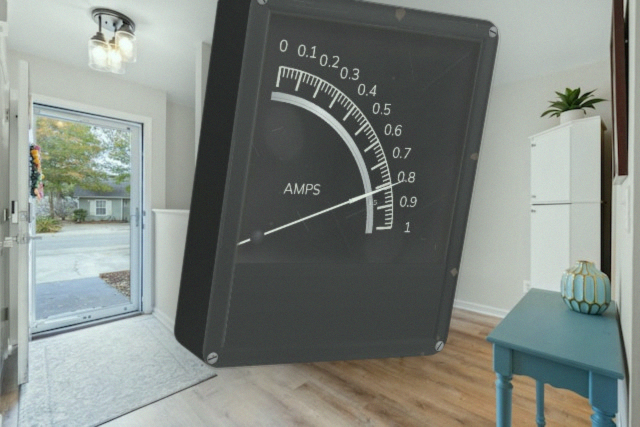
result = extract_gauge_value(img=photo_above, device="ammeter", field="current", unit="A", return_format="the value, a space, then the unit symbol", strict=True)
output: 0.8 A
